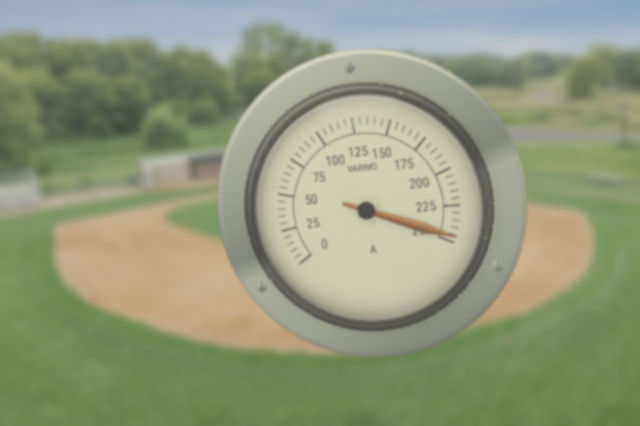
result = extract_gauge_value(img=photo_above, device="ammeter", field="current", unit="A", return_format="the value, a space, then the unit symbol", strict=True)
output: 245 A
